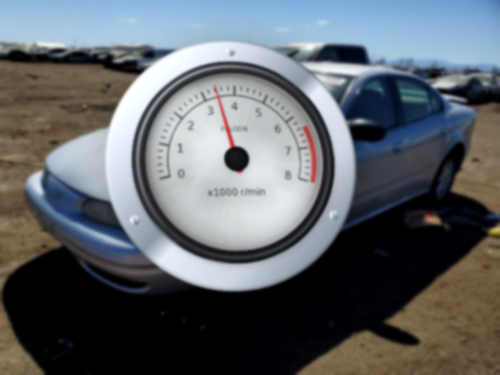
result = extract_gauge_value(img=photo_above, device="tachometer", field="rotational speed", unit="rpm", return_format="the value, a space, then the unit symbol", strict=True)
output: 3400 rpm
